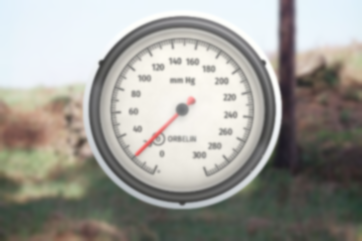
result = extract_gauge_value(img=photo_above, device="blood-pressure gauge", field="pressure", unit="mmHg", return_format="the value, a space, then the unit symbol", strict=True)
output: 20 mmHg
